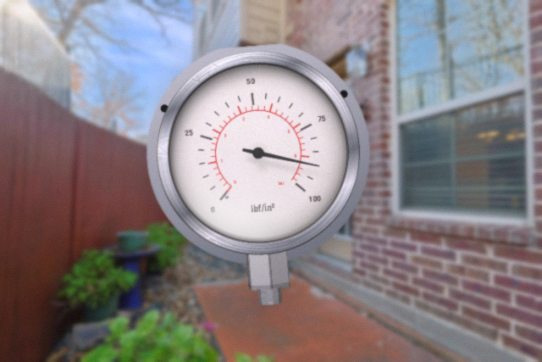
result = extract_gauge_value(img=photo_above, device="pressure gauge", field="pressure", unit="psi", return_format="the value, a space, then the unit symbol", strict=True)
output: 90 psi
